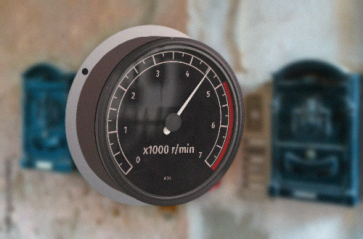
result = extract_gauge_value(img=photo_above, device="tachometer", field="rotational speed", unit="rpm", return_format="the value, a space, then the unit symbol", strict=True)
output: 4500 rpm
